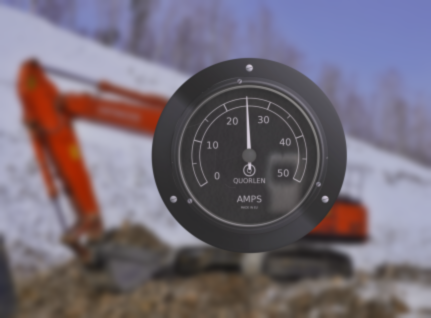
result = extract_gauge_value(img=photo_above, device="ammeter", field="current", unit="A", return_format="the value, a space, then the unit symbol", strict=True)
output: 25 A
